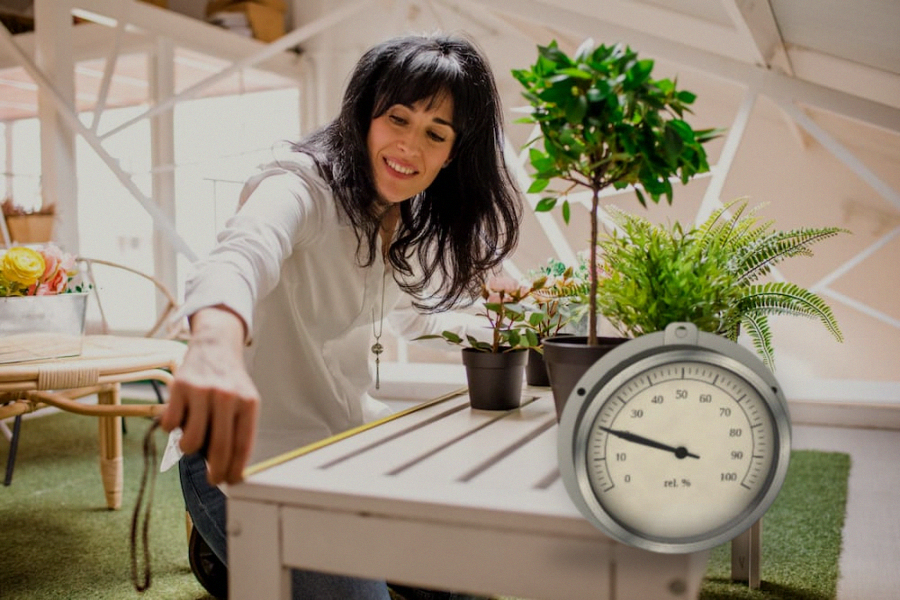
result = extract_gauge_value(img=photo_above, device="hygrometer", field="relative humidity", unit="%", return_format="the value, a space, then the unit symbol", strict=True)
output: 20 %
